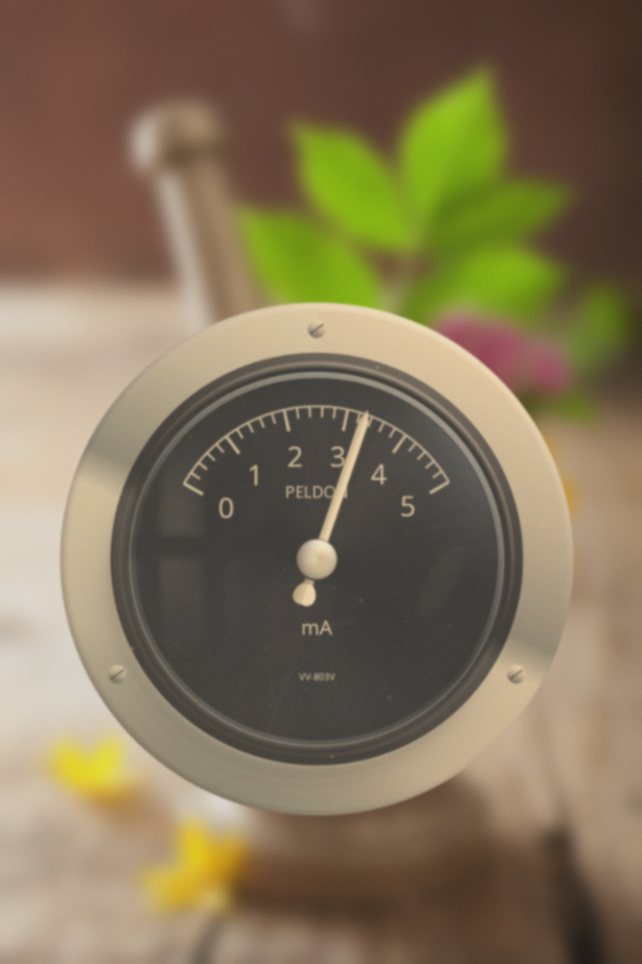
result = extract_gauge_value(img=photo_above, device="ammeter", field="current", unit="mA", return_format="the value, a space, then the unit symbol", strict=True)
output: 3.3 mA
